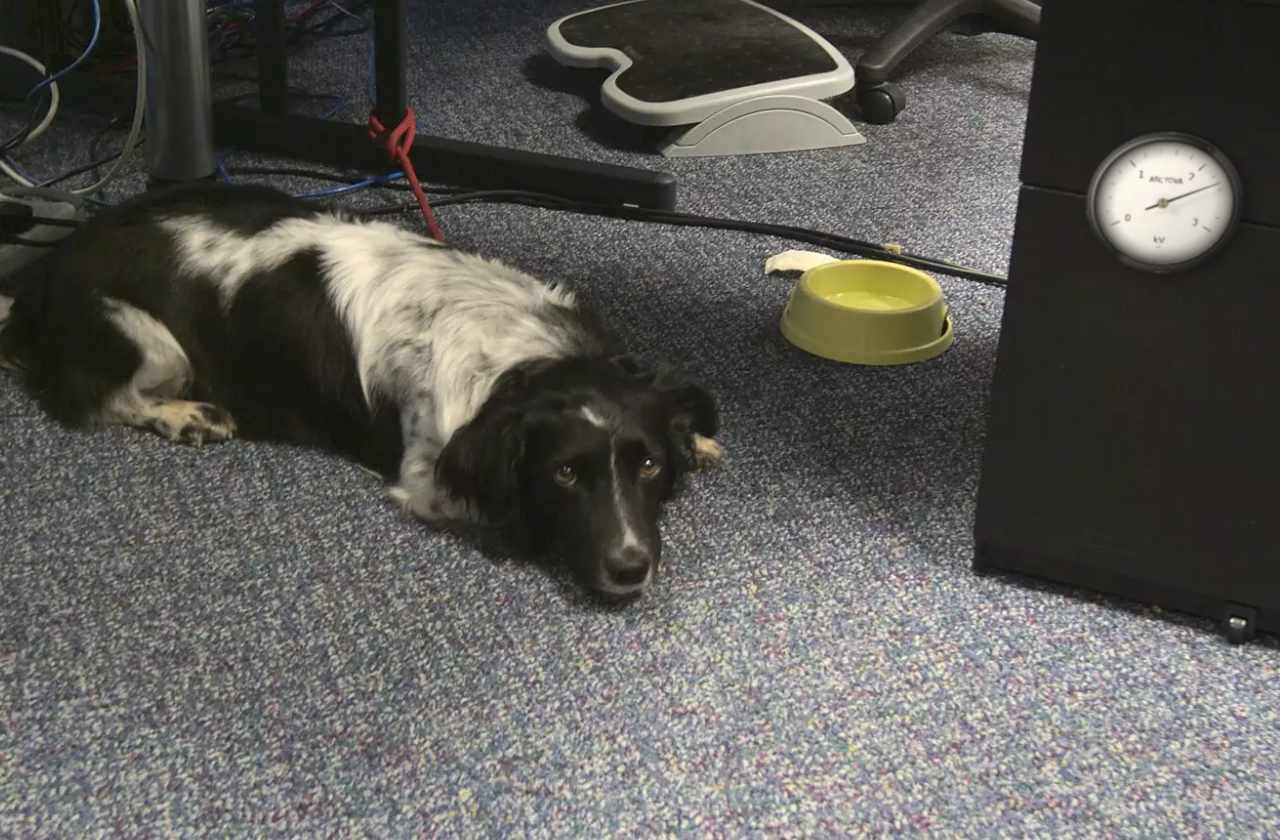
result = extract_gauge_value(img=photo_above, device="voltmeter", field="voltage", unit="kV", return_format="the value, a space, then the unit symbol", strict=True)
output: 2.3 kV
